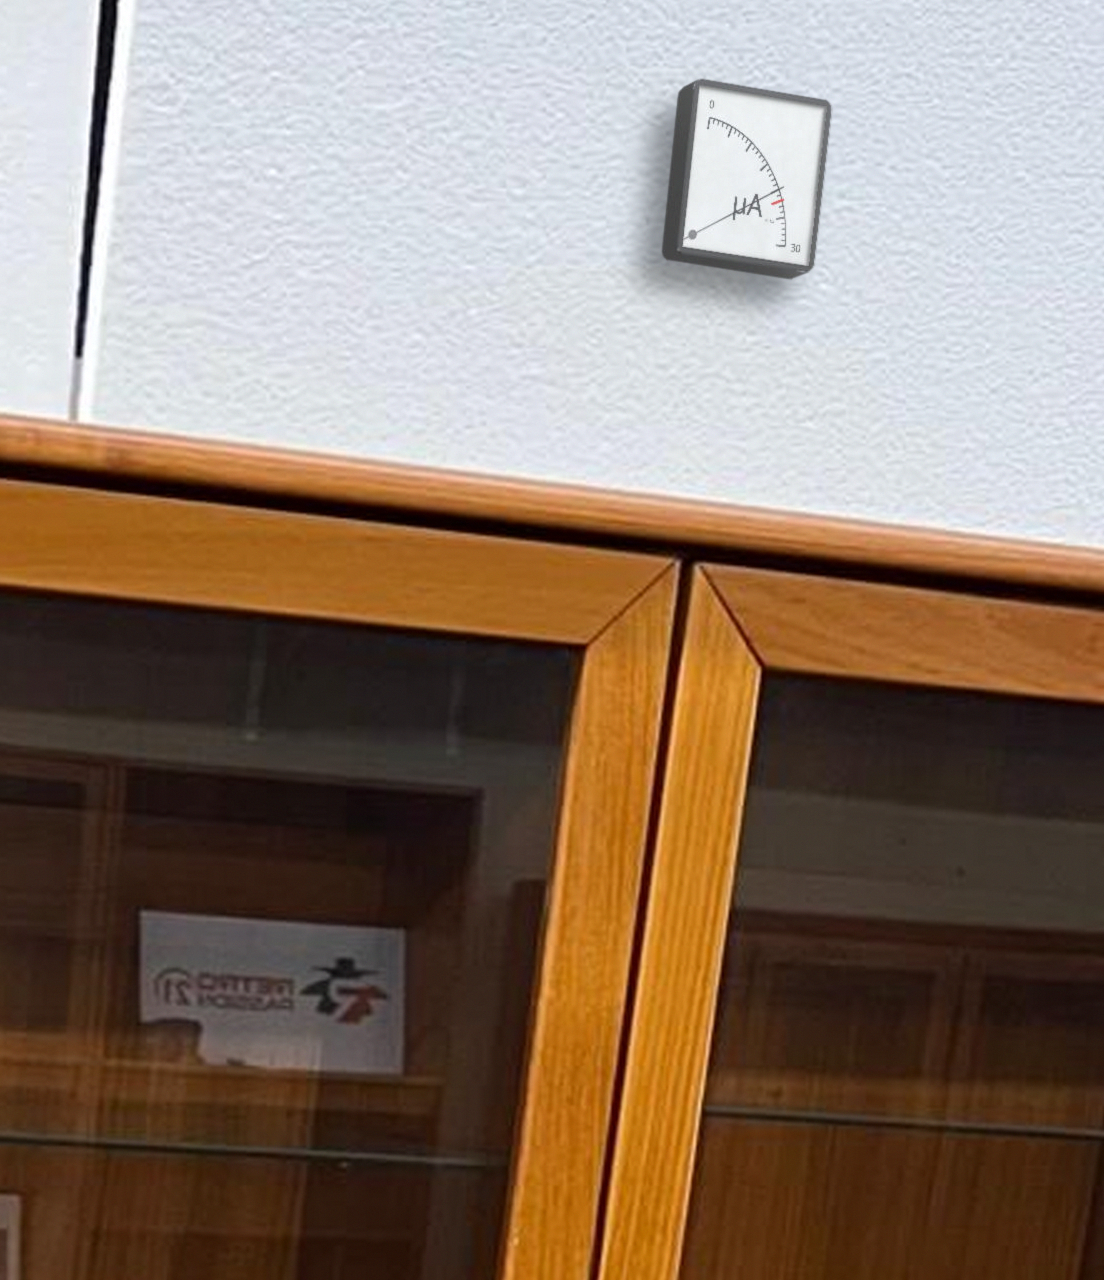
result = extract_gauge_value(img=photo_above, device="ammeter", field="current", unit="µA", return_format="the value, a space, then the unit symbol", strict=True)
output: 20 µA
